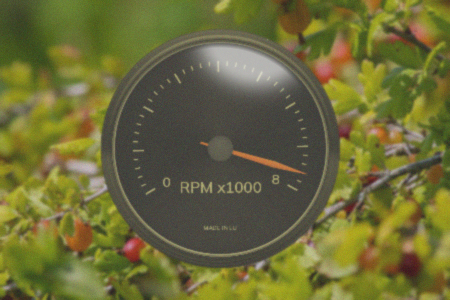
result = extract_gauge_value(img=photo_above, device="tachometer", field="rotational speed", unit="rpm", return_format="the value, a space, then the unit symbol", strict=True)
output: 7600 rpm
